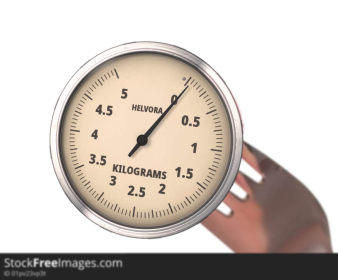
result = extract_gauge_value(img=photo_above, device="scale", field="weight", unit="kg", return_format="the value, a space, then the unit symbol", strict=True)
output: 0.05 kg
